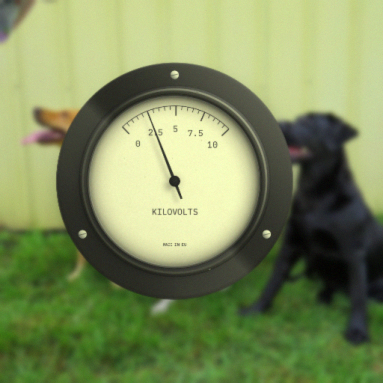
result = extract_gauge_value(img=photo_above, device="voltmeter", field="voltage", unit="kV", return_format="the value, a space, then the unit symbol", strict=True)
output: 2.5 kV
